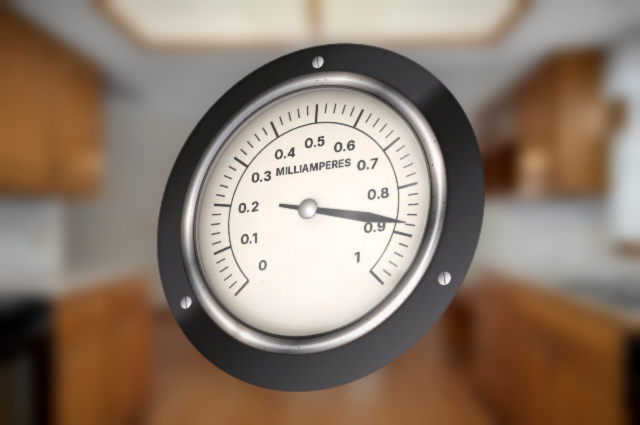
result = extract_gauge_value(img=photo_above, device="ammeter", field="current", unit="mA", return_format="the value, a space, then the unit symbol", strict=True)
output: 0.88 mA
